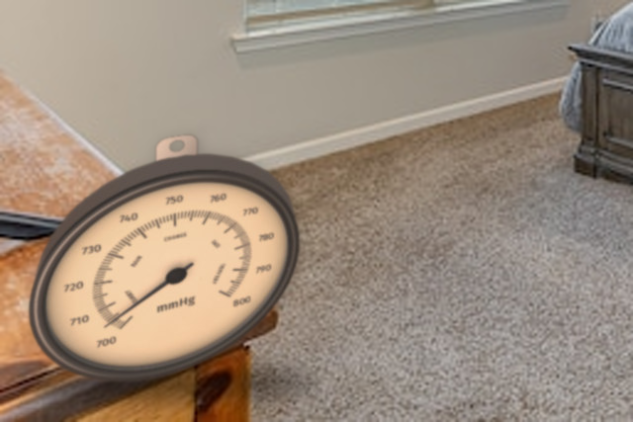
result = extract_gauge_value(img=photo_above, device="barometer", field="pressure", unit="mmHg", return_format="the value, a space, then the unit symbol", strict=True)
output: 705 mmHg
